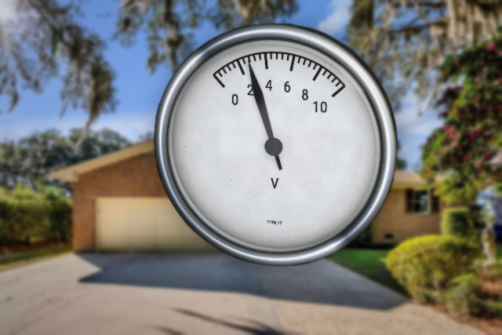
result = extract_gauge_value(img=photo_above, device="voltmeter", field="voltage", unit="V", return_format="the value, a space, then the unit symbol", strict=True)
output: 2.8 V
